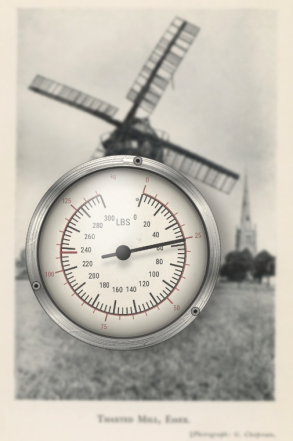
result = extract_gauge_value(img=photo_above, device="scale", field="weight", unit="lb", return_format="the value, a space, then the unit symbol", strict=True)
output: 56 lb
